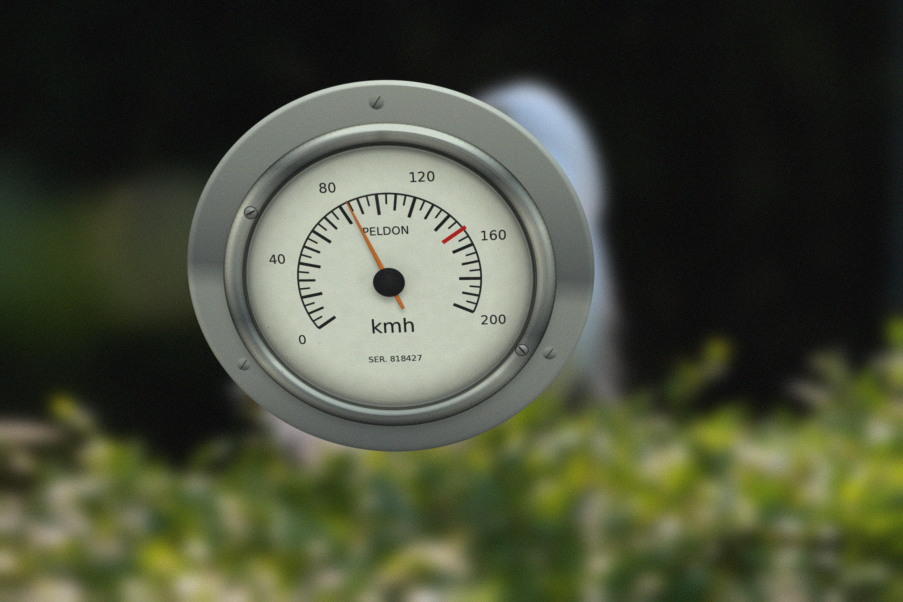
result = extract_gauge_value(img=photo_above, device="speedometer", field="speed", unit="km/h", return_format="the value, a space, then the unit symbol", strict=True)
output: 85 km/h
